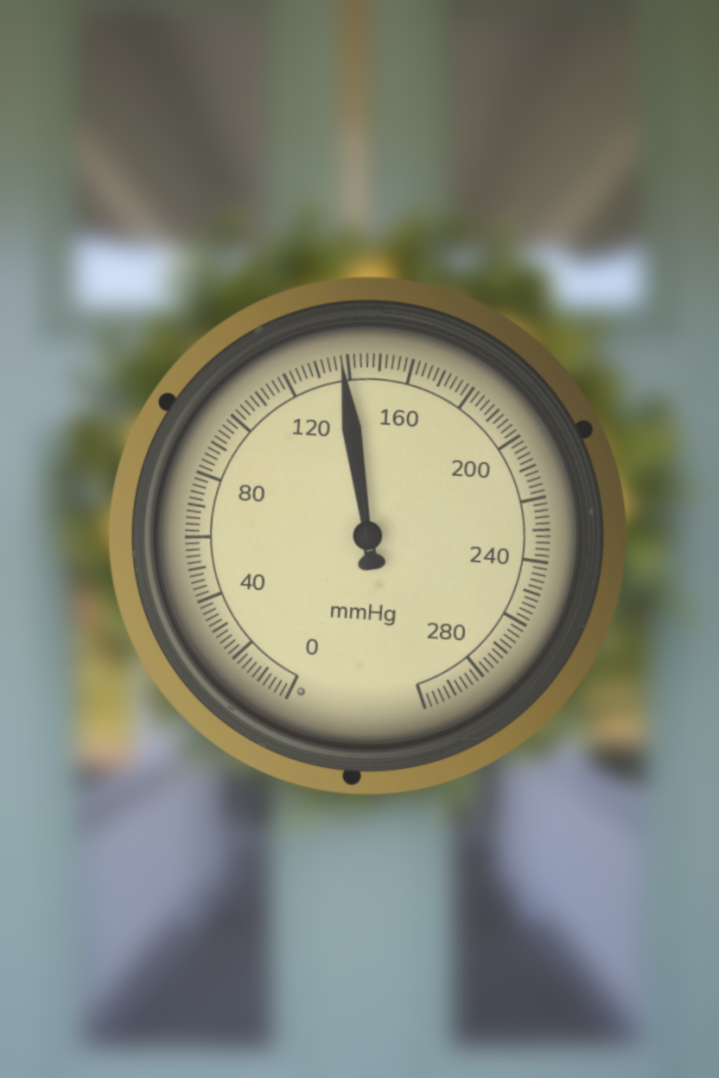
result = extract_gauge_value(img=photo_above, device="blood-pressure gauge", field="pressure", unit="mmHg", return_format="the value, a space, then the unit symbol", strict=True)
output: 138 mmHg
